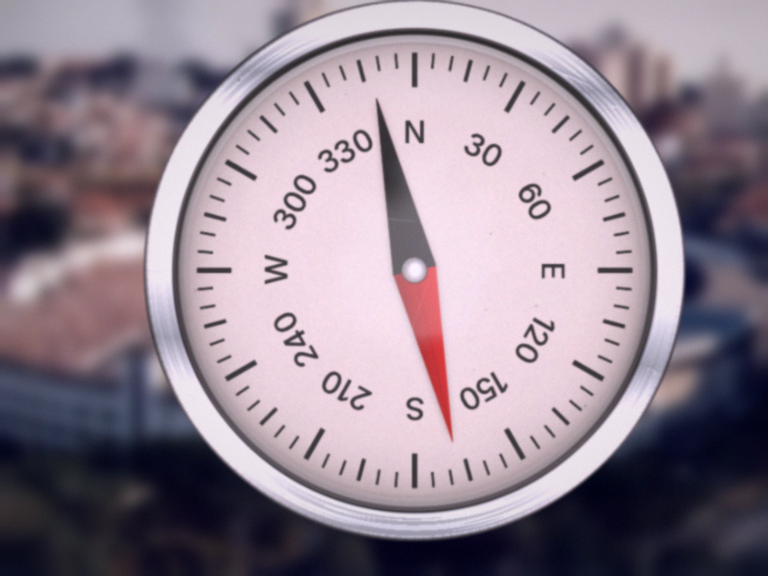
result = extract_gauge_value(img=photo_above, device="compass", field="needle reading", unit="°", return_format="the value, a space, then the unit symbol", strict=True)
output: 167.5 °
